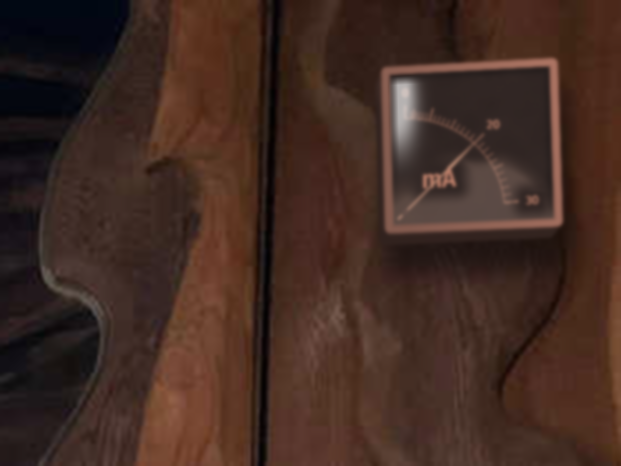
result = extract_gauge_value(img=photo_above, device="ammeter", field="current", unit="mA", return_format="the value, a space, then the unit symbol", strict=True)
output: 20 mA
